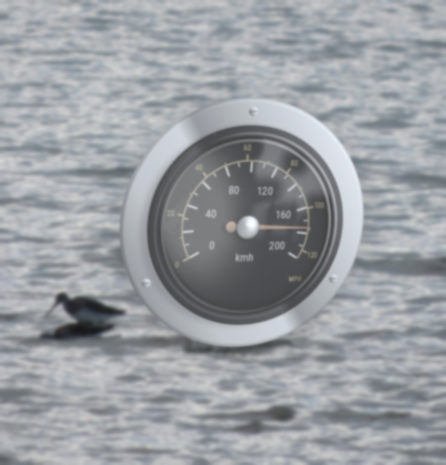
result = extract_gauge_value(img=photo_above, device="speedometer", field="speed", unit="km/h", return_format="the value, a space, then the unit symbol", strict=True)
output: 175 km/h
